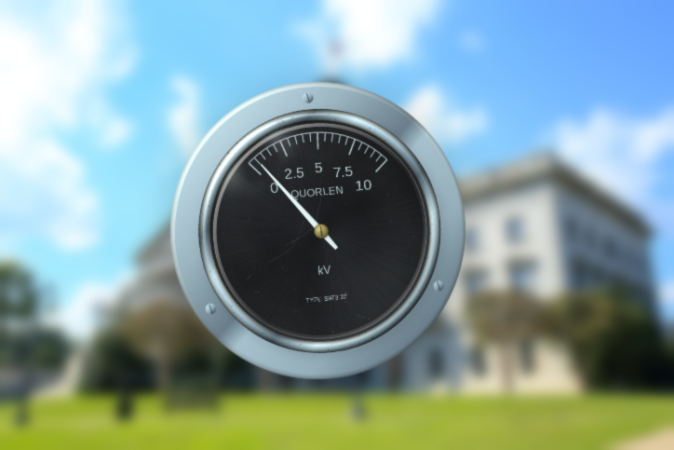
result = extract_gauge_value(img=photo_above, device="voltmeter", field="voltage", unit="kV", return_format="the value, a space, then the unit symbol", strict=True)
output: 0.5 kV
